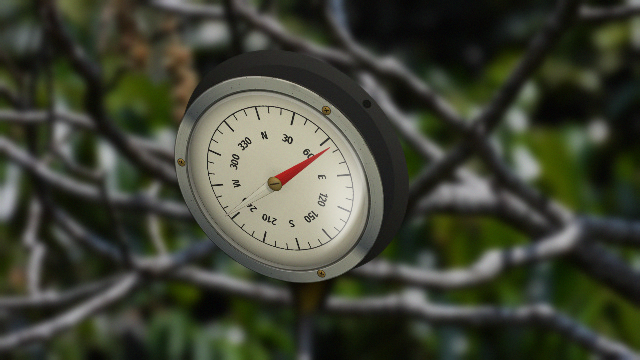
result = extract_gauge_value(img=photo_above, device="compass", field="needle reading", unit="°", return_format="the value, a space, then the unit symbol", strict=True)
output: 65 °
